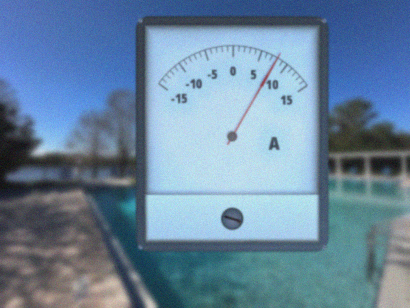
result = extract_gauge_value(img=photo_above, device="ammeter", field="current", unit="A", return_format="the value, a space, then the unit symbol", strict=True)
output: 8 A
